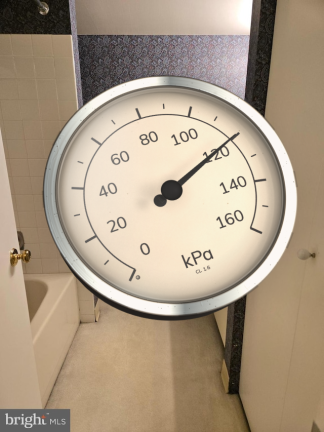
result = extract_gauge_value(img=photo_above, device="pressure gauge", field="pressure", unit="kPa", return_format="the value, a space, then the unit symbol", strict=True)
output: 120 kPa
